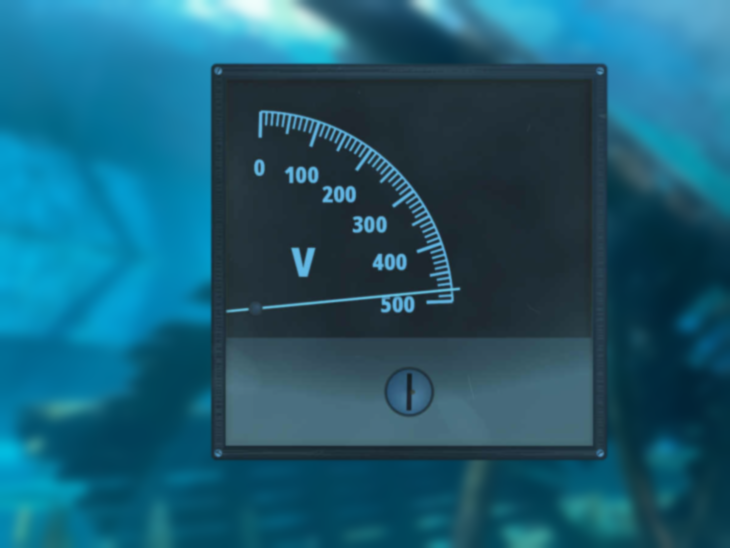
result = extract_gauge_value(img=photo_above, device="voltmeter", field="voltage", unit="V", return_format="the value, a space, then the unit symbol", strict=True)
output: 480 V
